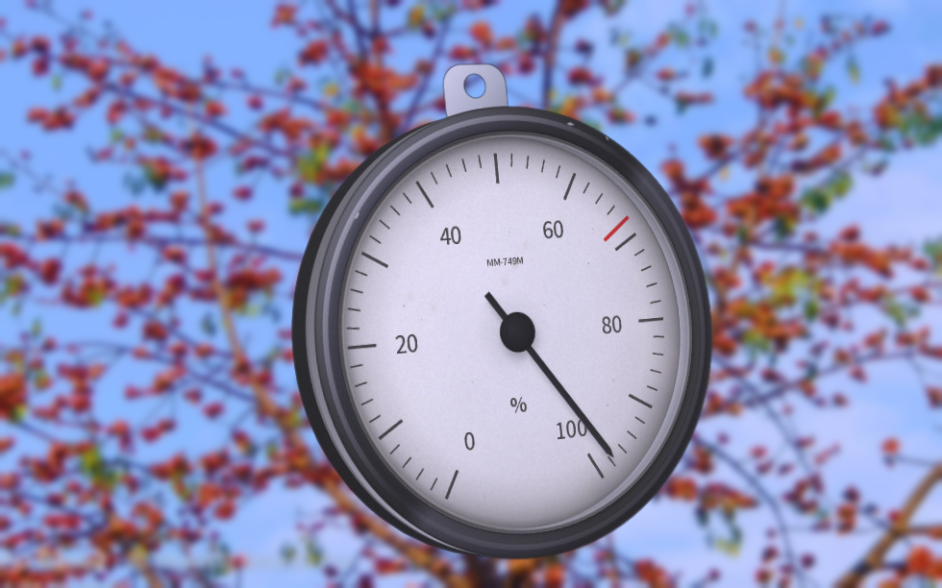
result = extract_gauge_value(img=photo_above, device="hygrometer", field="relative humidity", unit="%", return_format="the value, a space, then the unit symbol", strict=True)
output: 98 %
